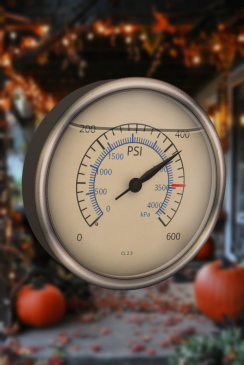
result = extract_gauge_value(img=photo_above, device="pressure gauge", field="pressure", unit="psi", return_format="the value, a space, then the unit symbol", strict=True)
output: 420 psi
